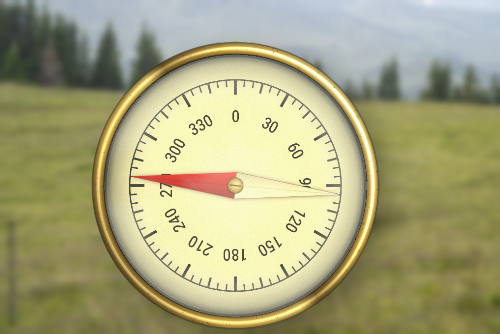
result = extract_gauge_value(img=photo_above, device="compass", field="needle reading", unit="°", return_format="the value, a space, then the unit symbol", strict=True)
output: 275 °
